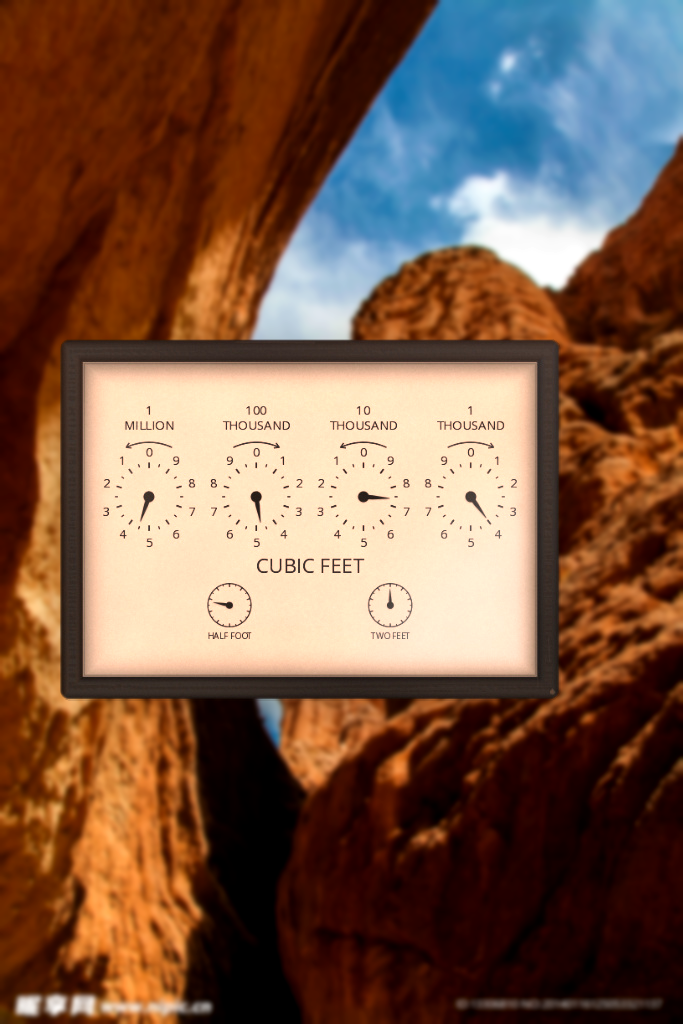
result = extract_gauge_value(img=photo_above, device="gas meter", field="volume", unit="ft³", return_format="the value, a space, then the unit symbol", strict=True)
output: 447400 ft³
